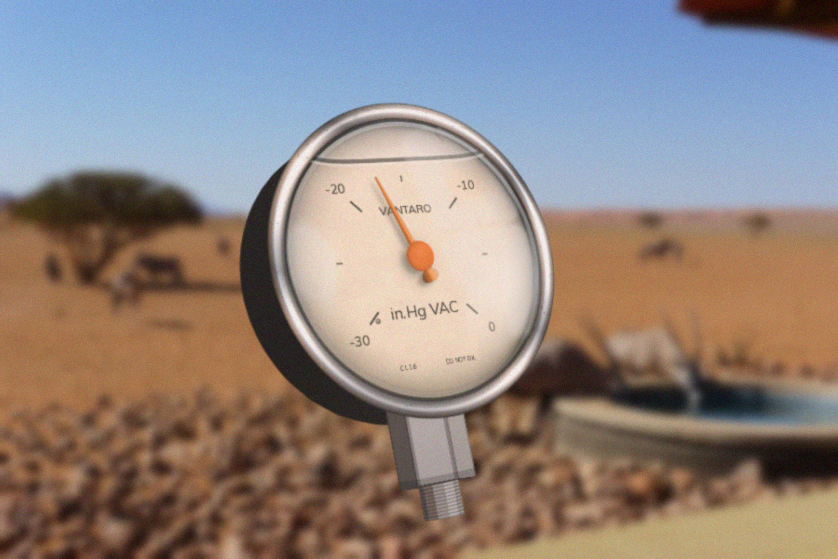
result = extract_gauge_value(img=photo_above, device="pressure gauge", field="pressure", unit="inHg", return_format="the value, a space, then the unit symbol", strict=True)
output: -17.5 inHg
